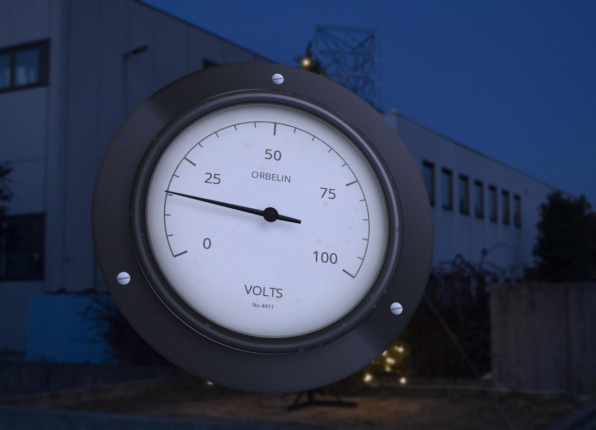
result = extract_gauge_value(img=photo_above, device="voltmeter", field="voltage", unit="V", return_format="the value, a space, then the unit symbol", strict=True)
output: 15 V
